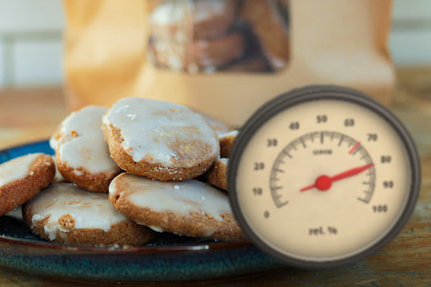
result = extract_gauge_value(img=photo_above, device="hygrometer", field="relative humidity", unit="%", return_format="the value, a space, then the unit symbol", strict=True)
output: 80 %
